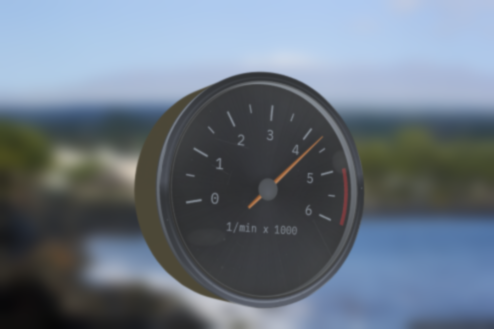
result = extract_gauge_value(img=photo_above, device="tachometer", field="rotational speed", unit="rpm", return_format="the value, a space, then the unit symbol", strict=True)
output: 4250 rpm
